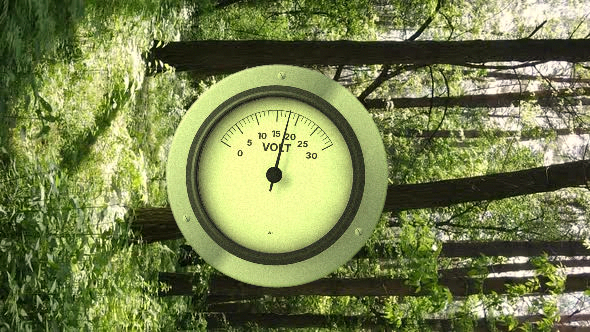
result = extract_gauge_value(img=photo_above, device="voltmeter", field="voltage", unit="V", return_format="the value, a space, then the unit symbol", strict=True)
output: 18 V
